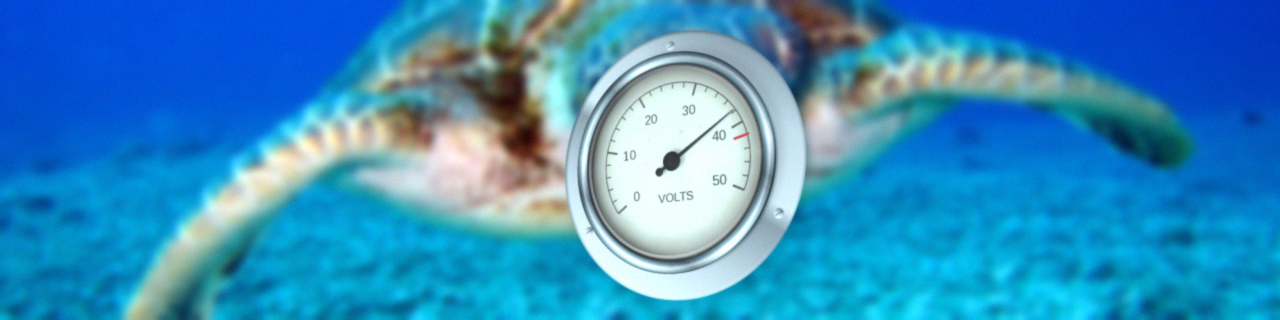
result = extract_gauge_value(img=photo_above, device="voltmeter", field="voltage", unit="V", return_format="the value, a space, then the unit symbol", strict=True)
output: 38 V
